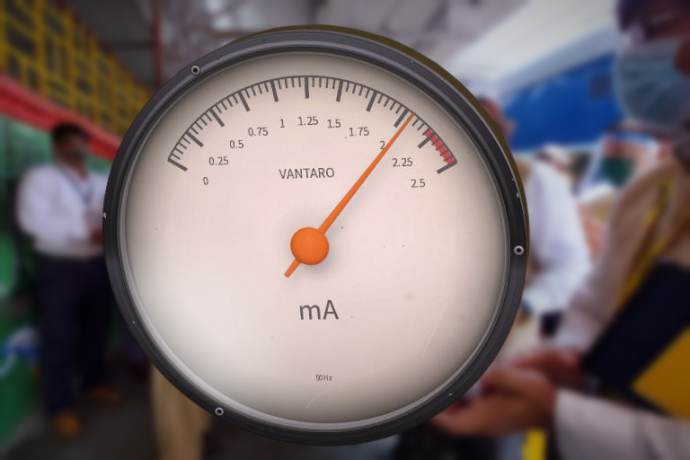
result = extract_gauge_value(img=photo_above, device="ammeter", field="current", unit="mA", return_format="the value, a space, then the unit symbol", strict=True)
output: 2.05 mA
